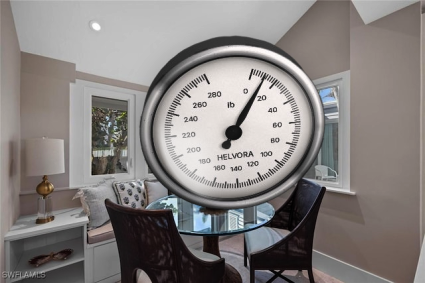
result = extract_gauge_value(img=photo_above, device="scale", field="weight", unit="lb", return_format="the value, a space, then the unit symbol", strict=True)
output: 10 lb
